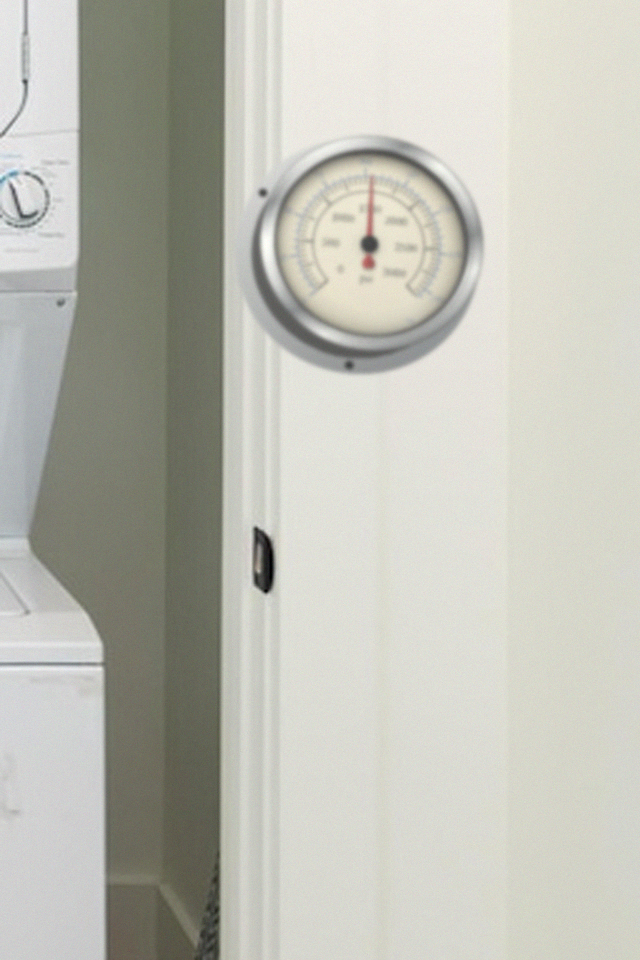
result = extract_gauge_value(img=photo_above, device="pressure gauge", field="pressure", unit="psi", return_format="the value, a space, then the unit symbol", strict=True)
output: 1500 psi
